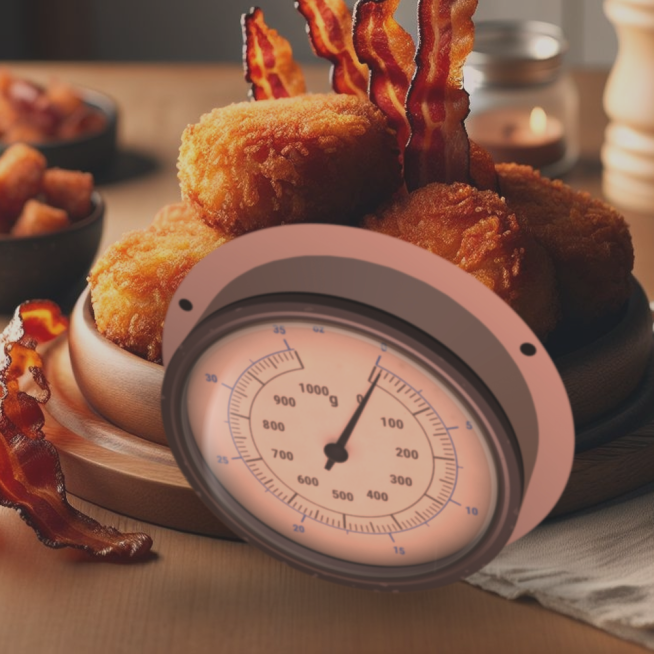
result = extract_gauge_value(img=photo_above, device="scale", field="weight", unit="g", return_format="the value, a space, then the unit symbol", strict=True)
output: 10 g
